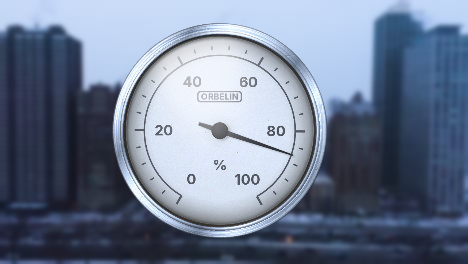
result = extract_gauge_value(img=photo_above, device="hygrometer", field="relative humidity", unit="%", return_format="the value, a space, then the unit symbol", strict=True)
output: 86 %
